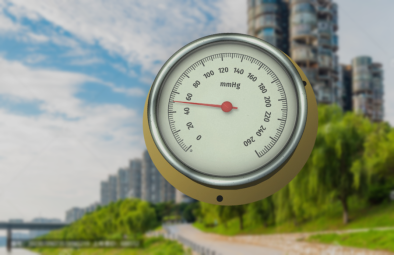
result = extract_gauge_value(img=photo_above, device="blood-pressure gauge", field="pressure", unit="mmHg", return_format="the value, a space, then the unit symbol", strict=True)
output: 50 mmHg
